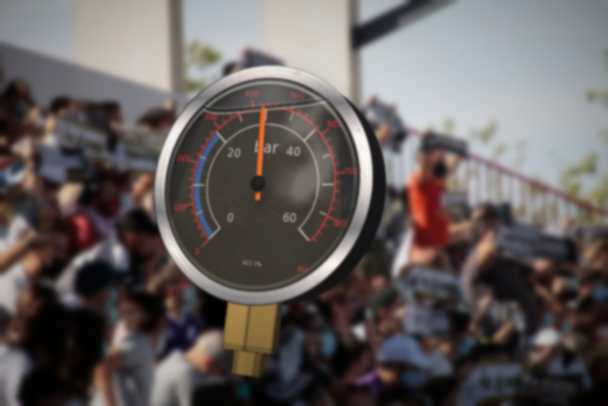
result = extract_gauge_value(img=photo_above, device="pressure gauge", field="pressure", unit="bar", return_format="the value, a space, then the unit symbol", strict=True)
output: 30 bar
